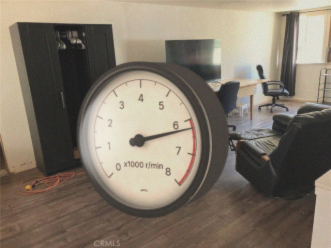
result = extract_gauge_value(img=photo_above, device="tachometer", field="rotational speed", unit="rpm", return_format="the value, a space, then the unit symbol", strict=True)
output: 6250 rpm
